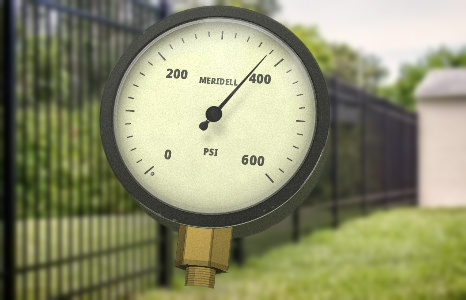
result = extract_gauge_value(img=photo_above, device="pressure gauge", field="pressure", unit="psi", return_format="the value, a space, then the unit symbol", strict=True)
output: 380 psi
